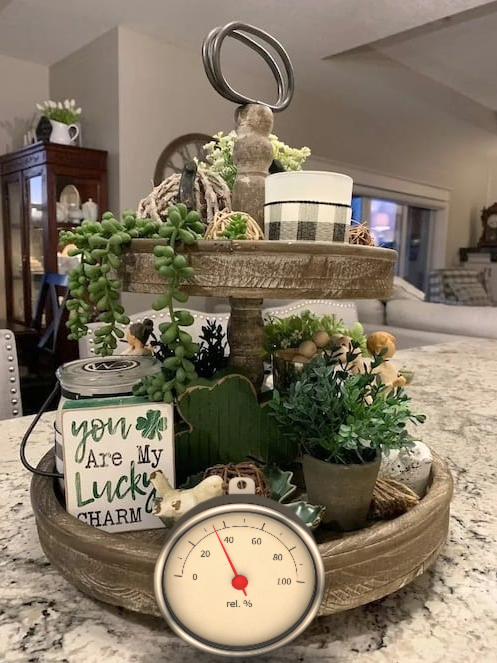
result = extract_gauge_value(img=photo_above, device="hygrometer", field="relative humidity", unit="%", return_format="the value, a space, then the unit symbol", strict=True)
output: 35 %
